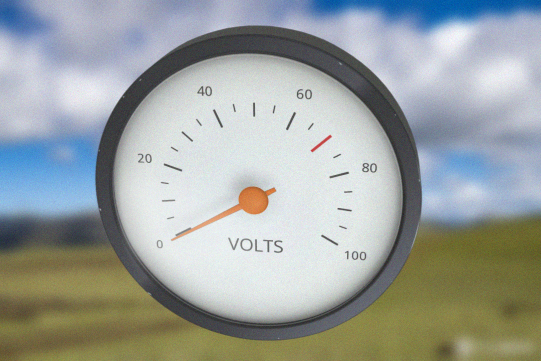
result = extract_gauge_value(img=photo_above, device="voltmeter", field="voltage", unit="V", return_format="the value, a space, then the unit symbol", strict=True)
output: 0 V
